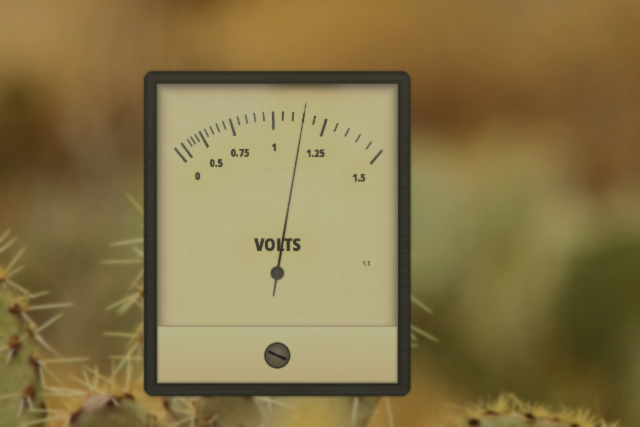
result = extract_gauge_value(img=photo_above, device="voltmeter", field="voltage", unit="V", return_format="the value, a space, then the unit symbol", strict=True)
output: 1.15 V
